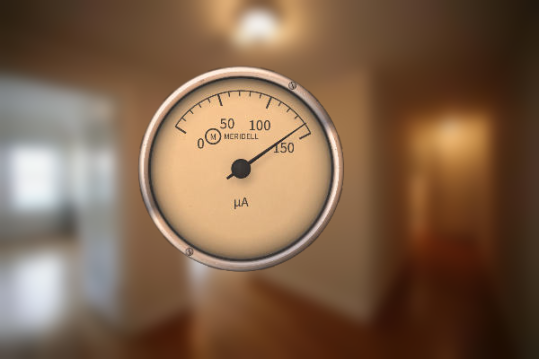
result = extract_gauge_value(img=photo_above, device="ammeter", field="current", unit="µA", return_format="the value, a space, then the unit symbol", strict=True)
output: 140 µA
